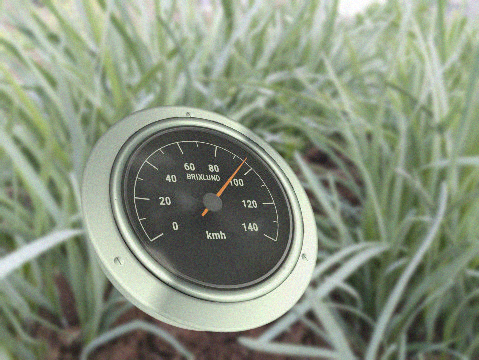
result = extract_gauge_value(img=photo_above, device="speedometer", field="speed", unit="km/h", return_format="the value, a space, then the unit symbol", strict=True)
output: 95 km/h
